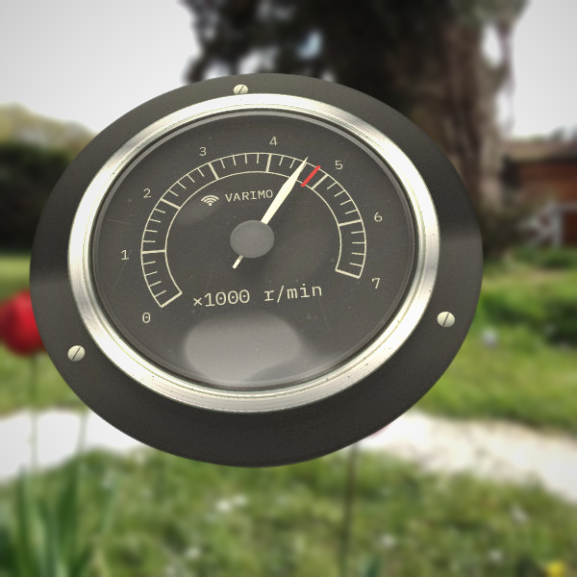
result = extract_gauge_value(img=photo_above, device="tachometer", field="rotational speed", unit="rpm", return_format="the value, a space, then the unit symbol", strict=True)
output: 4600 rpm
